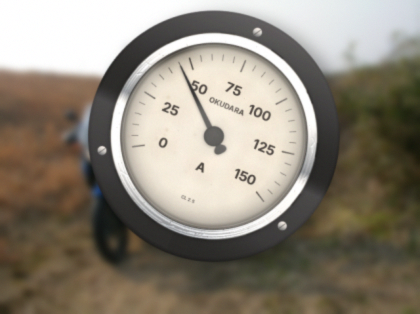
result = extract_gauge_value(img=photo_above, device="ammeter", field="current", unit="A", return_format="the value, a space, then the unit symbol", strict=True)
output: 45 A
